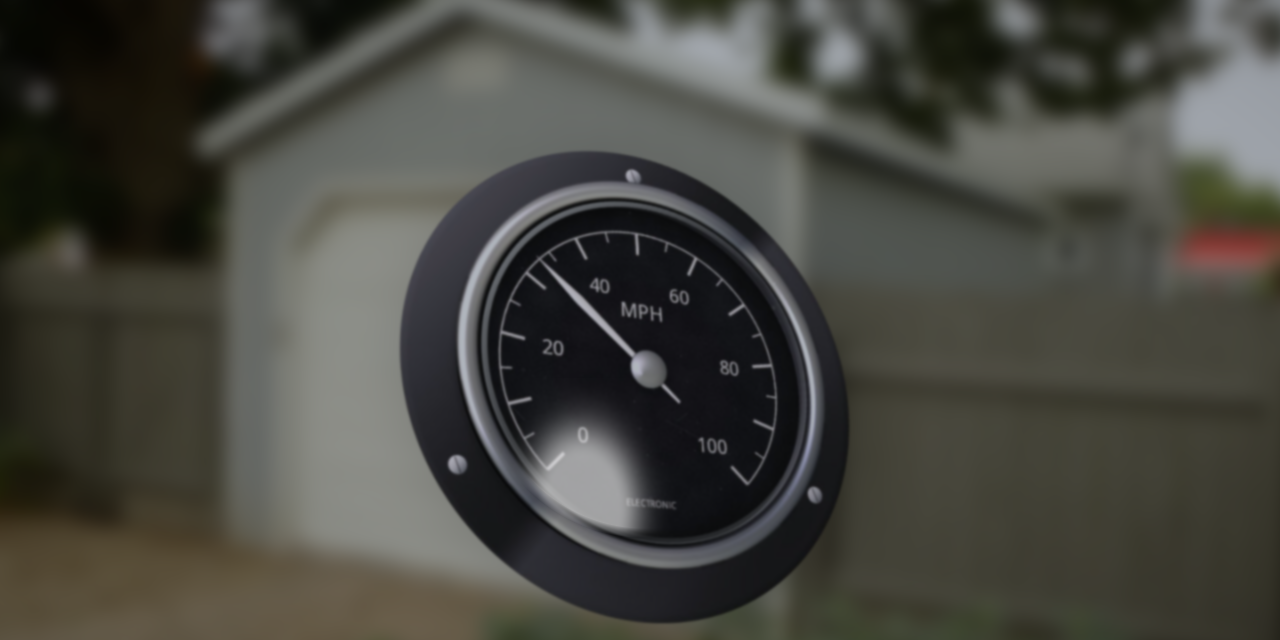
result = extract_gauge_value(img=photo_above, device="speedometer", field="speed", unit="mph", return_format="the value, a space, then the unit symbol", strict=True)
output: 32.5 mph
